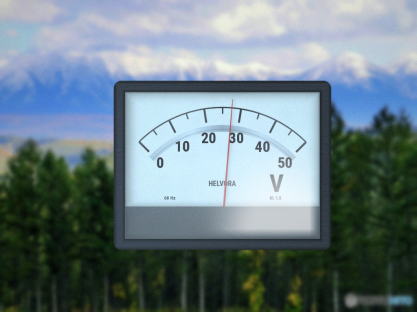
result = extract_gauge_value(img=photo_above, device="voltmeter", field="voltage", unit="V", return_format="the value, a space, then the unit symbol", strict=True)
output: 27.5 V
